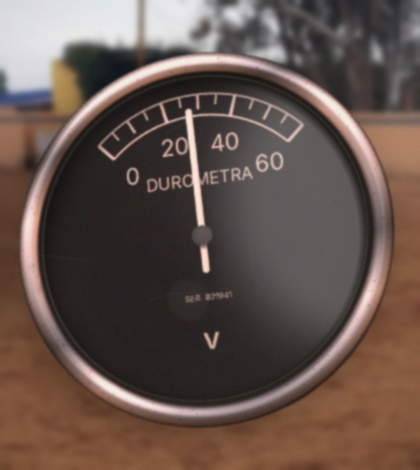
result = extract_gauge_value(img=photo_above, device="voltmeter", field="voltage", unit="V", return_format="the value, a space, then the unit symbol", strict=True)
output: 27.5 V
